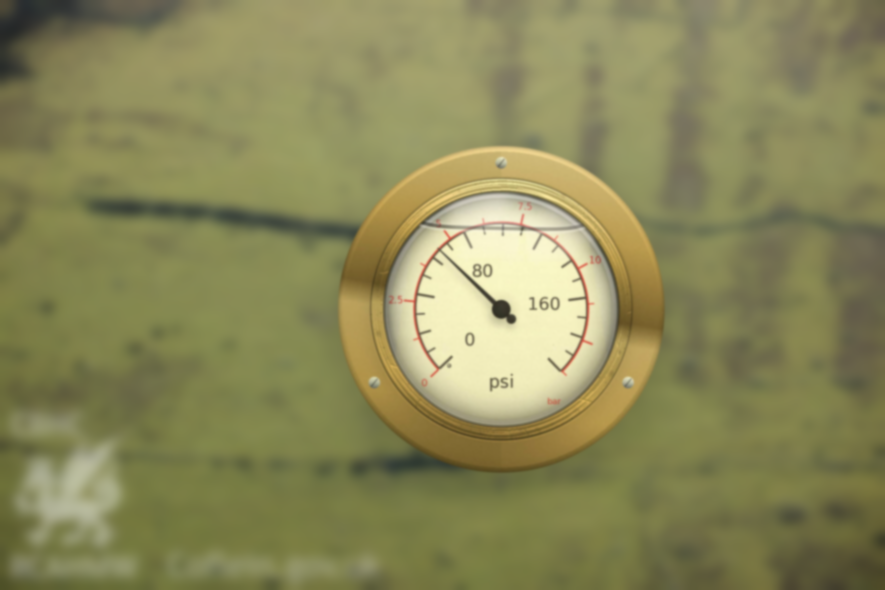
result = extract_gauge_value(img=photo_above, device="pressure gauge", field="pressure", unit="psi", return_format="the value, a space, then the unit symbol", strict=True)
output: 65 psi
